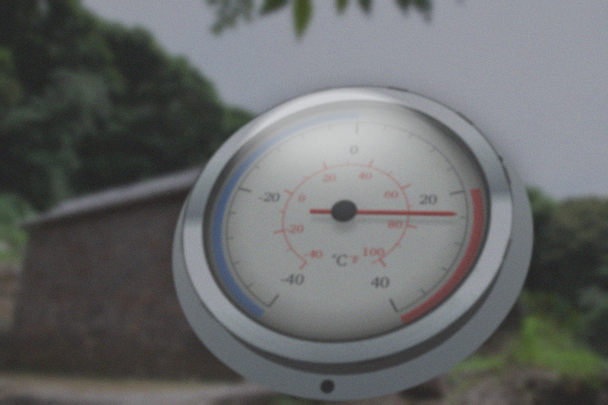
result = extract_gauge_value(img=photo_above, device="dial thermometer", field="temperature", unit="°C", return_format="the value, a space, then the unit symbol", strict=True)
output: 24 °C
